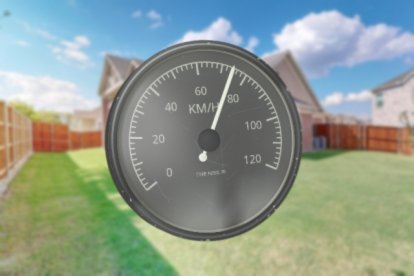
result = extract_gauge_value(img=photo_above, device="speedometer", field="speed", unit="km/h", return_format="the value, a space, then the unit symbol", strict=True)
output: 74 km/h
